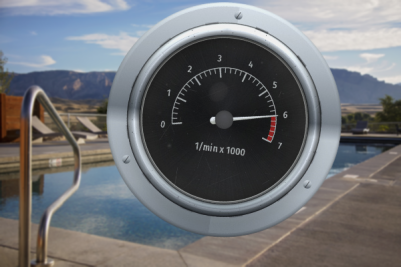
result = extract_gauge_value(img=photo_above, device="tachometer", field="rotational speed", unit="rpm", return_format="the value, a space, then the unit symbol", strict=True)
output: 6000 rpm
